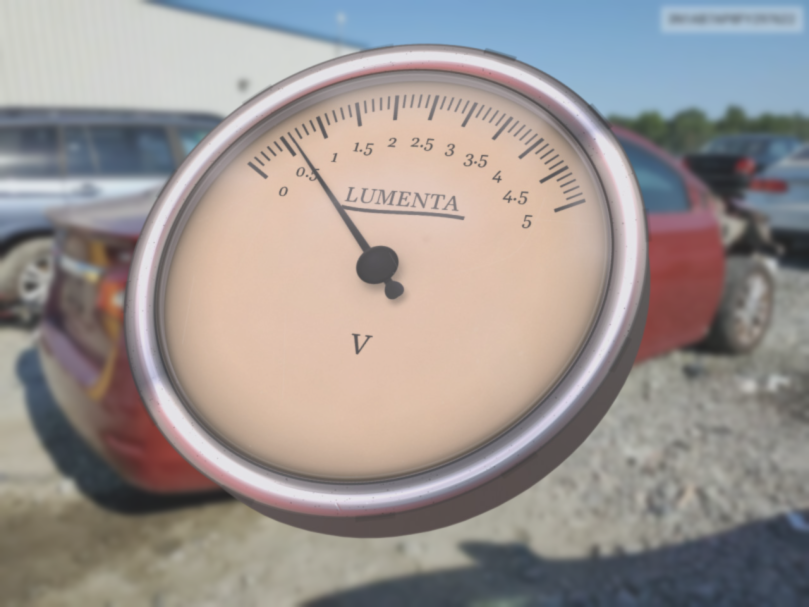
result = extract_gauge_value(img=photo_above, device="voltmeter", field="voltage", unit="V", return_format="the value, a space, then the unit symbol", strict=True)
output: 0.6 V
